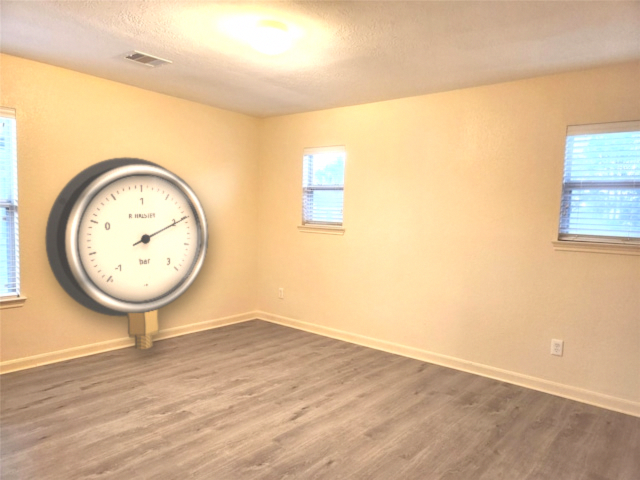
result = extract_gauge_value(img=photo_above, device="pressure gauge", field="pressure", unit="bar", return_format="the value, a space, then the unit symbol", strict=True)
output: 2 bar
